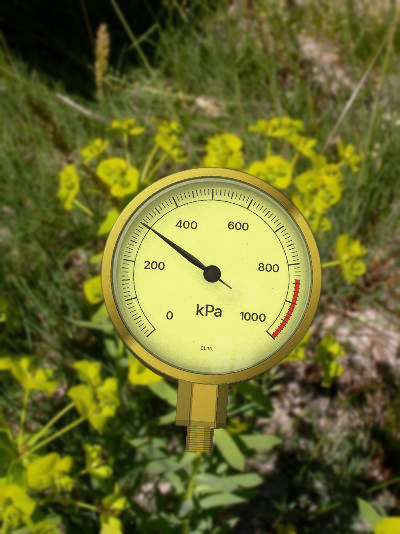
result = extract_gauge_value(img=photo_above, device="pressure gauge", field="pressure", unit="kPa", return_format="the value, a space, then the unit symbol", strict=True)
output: 300 kPa
